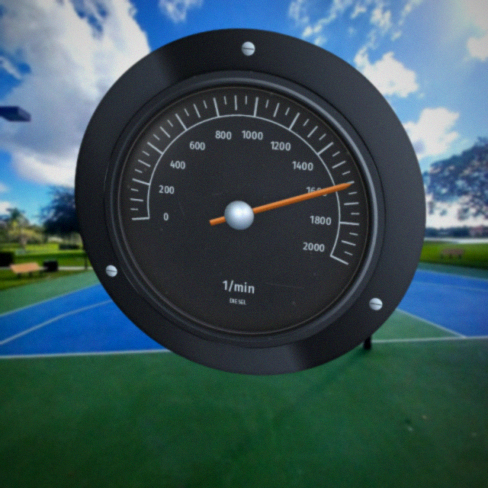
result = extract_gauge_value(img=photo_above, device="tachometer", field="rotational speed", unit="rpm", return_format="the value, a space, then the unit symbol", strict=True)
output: 1600 rpm
